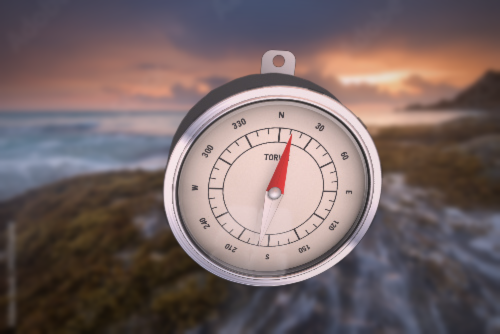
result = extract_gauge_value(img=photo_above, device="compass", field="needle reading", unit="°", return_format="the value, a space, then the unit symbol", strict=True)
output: 10 °
